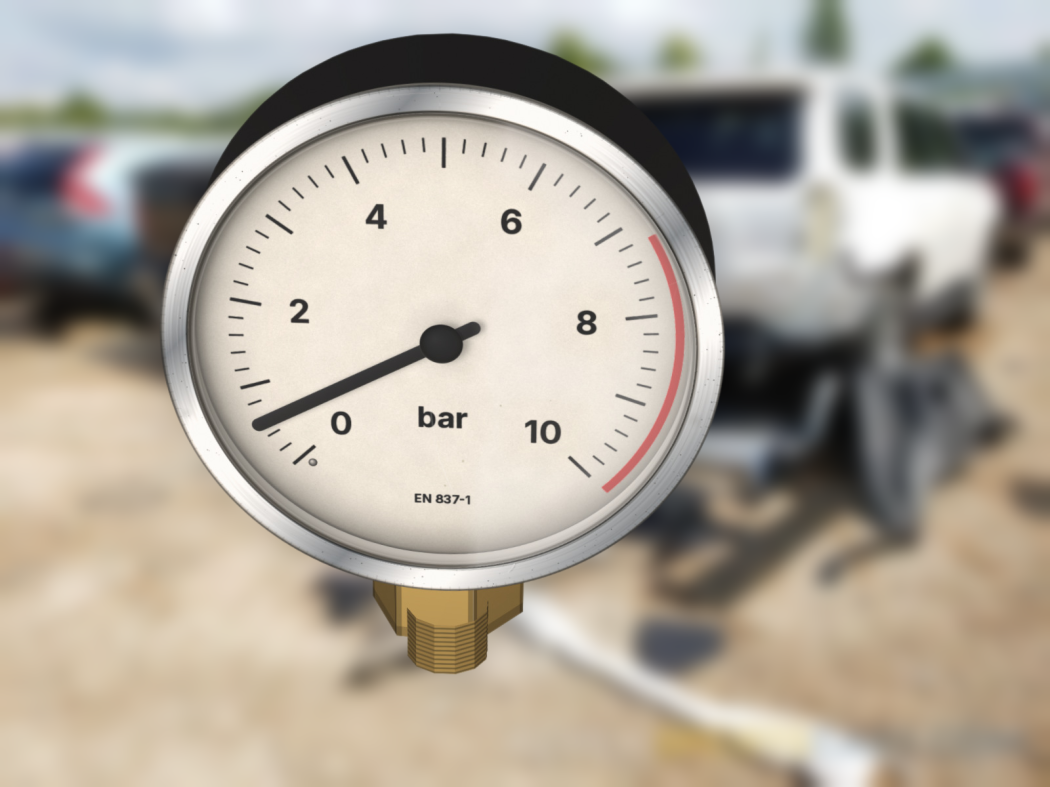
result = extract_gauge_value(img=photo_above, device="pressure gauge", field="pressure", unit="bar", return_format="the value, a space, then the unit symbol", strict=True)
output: 0.6 bar
